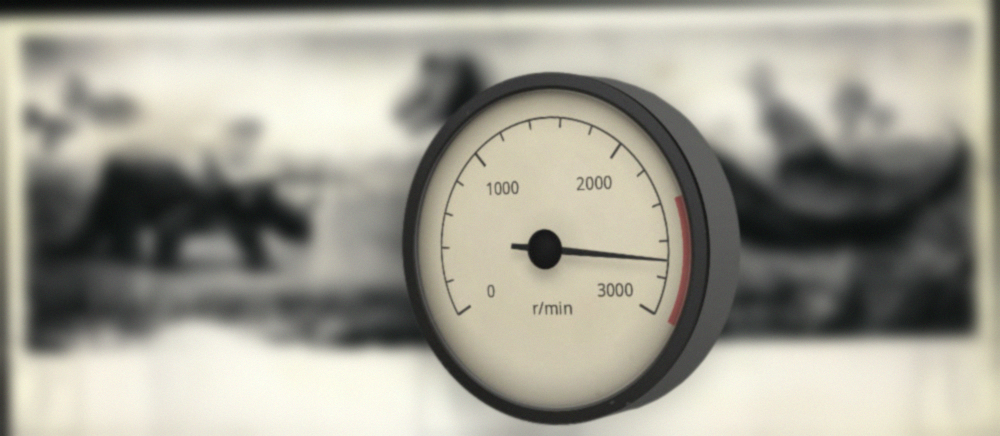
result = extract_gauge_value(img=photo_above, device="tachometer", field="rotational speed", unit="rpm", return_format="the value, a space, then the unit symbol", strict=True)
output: 2700 rpm
